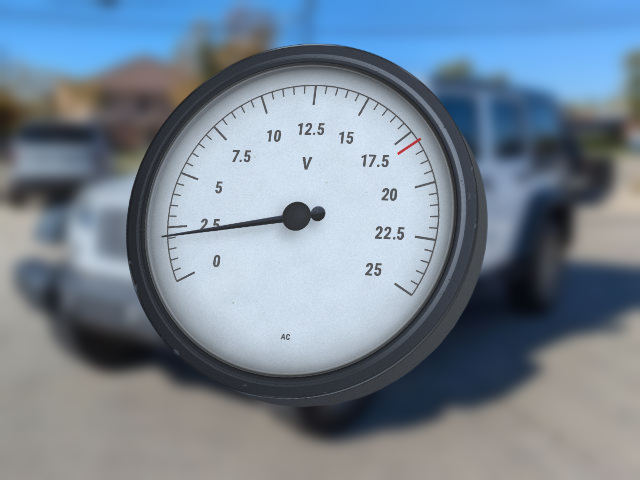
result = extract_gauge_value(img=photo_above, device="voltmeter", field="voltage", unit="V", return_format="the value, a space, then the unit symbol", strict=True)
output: 2 V
